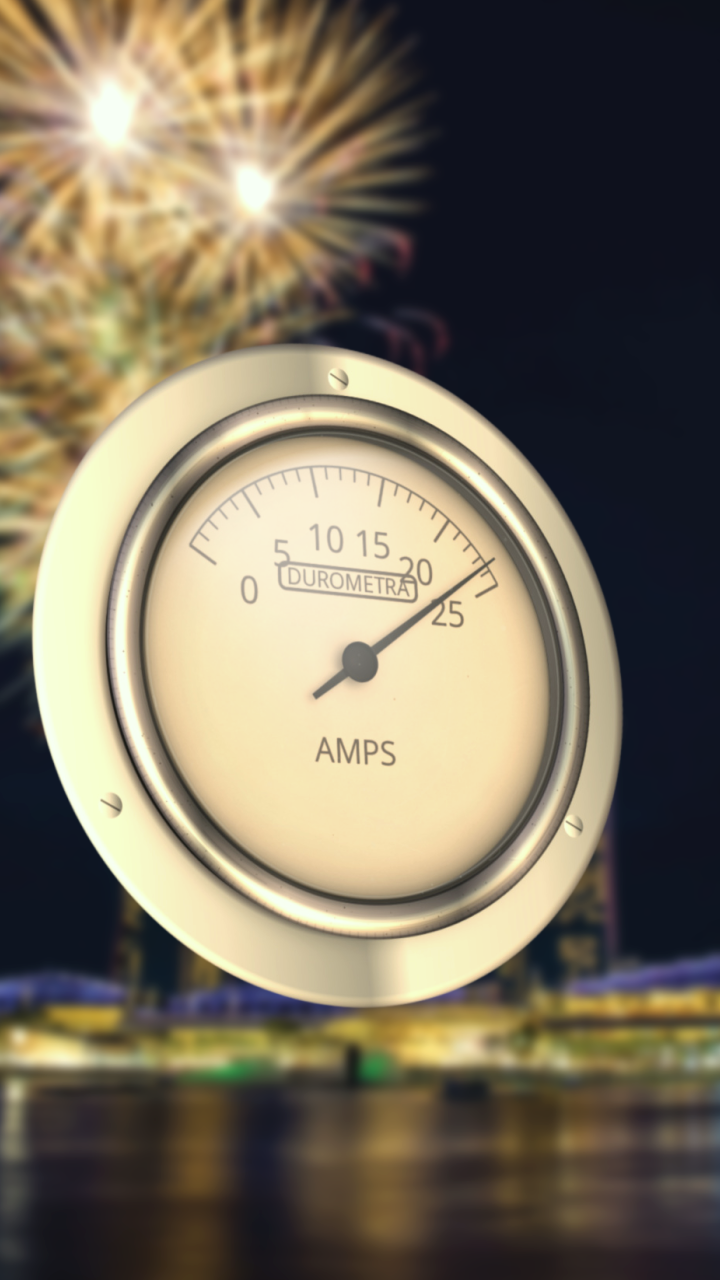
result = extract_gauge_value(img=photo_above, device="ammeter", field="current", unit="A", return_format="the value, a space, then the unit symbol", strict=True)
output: 23.5 A
